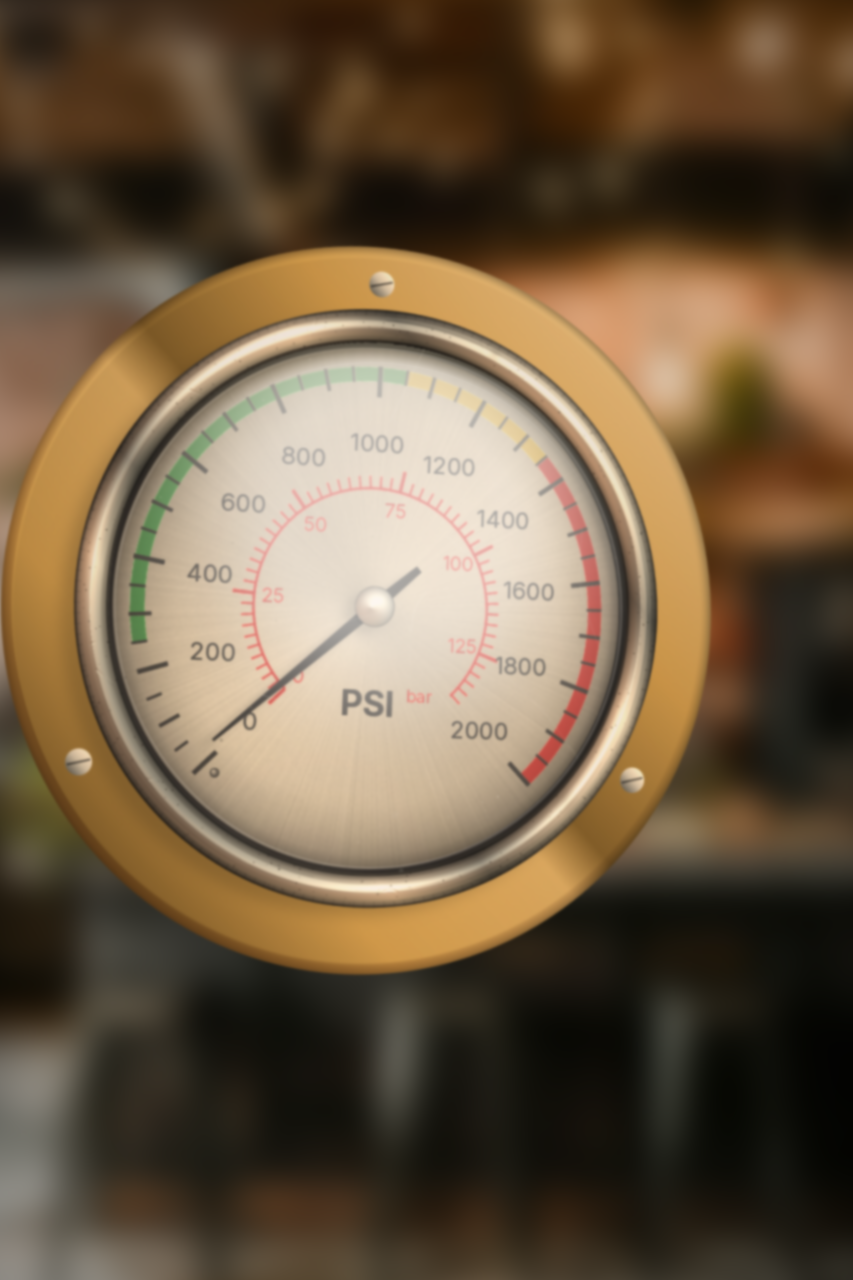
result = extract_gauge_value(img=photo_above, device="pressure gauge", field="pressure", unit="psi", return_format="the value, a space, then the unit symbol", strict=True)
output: 25 psi
